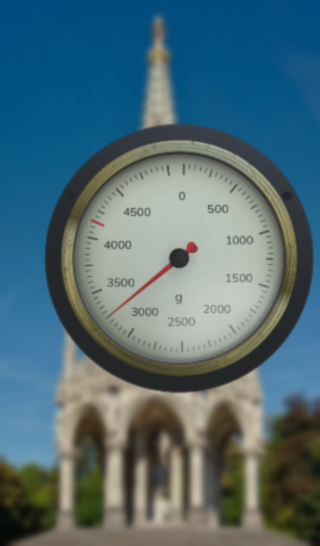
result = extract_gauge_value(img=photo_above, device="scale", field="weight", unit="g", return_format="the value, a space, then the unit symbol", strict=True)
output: 3250 g
